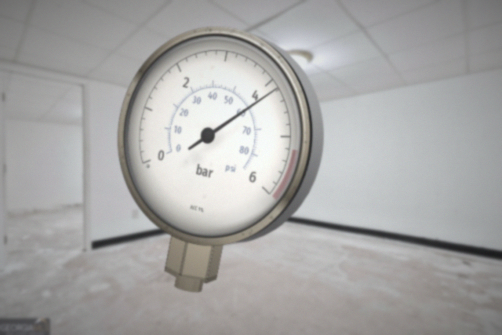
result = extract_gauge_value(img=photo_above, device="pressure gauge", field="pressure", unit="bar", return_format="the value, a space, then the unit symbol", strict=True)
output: 4.2 bar
